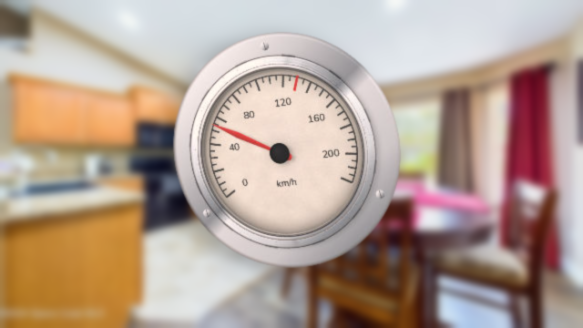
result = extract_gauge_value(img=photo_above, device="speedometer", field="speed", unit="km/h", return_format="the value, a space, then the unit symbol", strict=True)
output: 55 km/h
